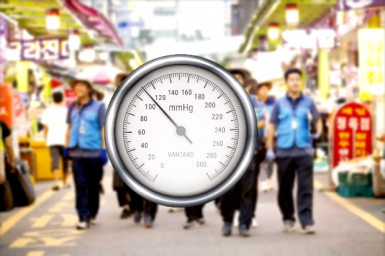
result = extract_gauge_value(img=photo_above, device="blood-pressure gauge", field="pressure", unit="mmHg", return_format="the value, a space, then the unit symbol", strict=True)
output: 110 mmHg
